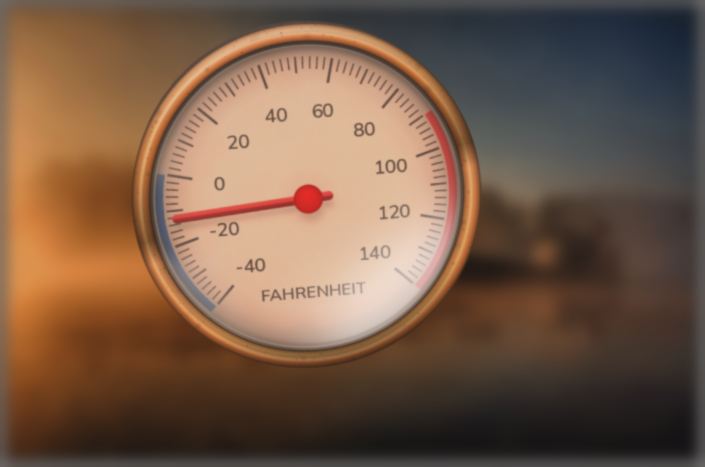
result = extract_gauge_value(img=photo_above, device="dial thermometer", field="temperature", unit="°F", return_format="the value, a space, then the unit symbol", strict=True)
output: -12 °F
